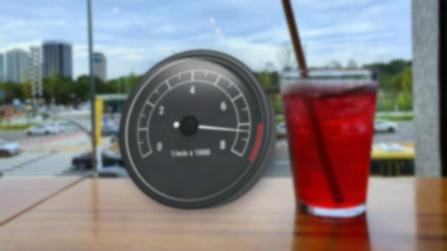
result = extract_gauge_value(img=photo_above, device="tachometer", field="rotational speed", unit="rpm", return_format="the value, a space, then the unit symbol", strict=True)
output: 7250 rpm
